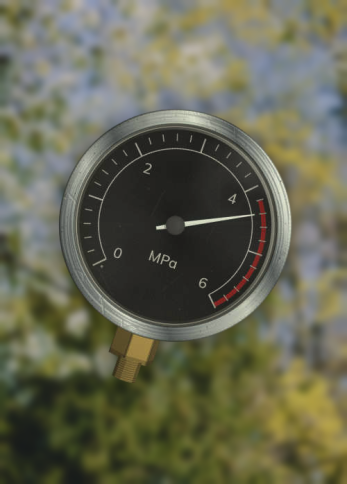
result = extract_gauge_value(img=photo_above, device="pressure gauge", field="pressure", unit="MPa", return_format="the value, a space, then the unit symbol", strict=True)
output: 4.4 MPa
